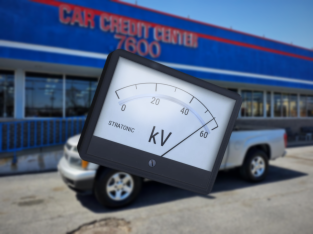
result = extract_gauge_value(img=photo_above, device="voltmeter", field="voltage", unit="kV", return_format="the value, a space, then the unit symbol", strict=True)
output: 55 kV
